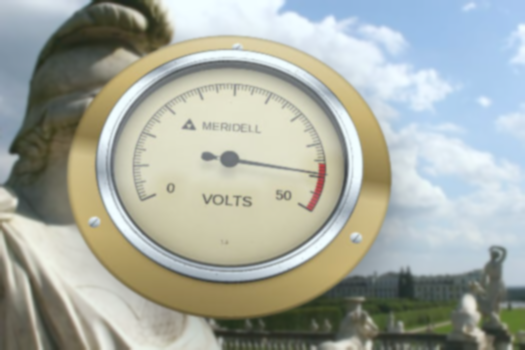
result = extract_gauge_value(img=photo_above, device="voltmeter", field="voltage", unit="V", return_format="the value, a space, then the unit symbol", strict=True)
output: 45 V
